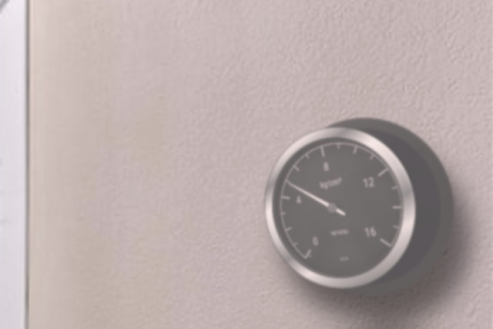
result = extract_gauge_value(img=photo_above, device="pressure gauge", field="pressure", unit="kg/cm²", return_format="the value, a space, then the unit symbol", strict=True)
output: 5 kg/cm²
